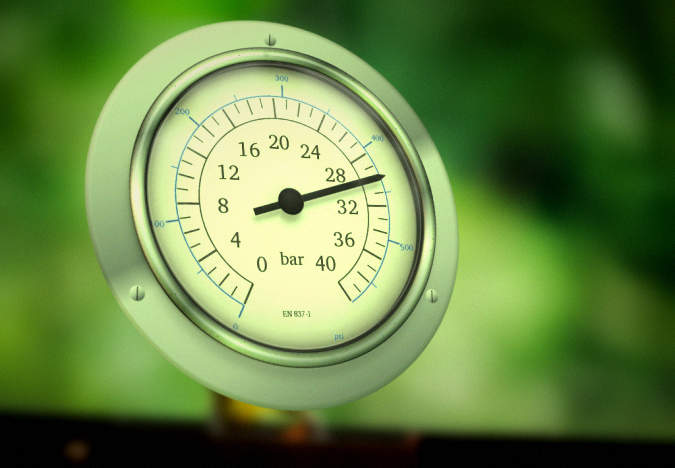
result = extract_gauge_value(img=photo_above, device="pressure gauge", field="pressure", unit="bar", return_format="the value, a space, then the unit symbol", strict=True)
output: 30 bar
